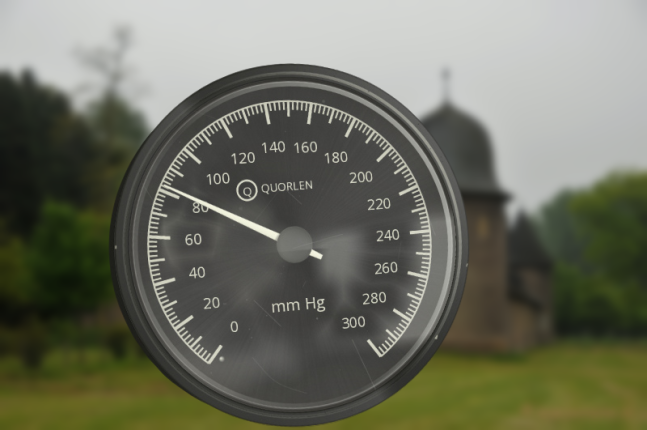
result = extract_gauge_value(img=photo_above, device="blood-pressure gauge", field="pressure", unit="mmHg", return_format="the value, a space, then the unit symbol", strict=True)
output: 82 mmHg
